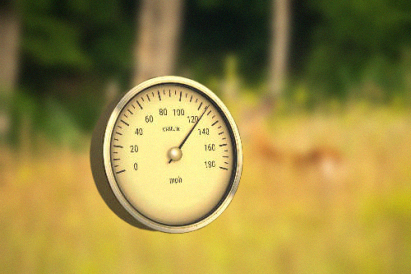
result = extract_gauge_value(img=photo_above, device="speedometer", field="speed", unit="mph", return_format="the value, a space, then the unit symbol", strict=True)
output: 125 mph
